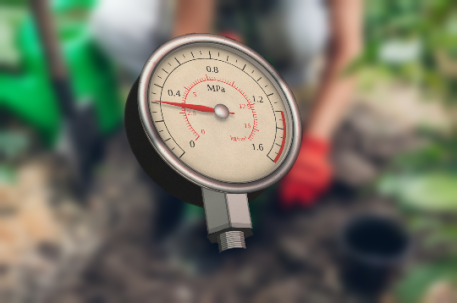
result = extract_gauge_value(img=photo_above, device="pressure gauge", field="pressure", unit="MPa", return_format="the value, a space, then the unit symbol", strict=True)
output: 0.3 MPa
